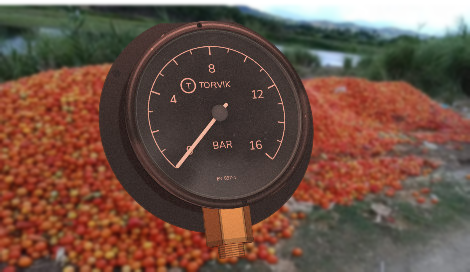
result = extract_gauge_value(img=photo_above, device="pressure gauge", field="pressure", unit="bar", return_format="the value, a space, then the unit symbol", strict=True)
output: 0 bar
